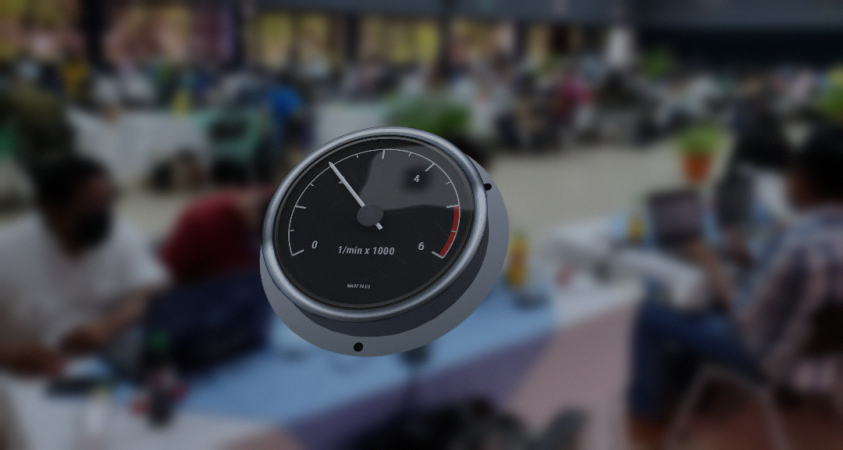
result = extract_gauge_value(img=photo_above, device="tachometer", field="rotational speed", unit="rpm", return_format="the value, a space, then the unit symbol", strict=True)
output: 2000 rpm
